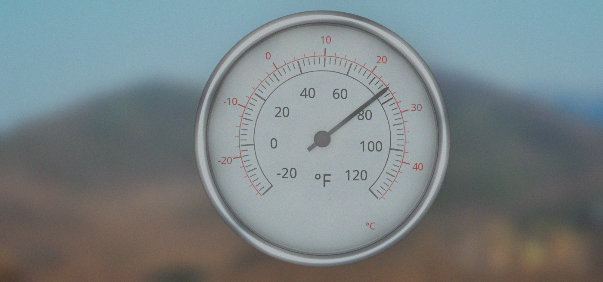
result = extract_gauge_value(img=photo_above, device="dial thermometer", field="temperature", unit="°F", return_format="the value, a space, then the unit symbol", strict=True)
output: 76 °F
